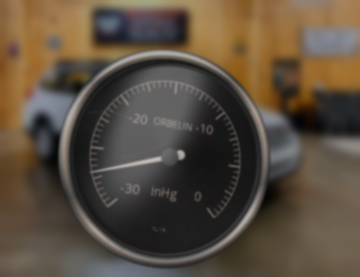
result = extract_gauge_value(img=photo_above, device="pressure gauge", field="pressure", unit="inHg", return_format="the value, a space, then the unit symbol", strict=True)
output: -27 inHg
